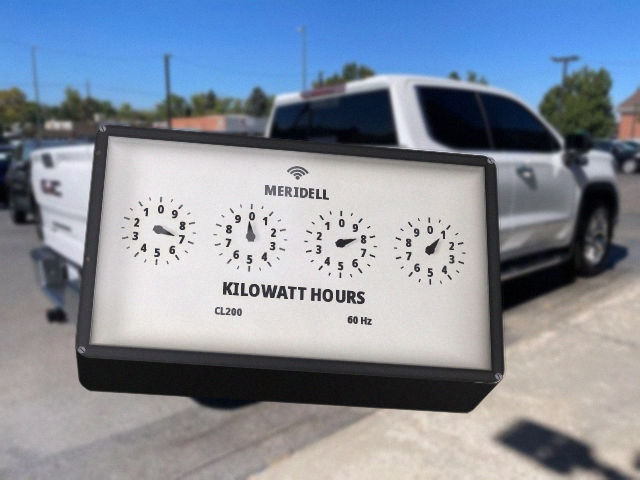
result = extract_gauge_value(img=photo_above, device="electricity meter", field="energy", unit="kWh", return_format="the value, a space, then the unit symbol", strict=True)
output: 6981 kWh
